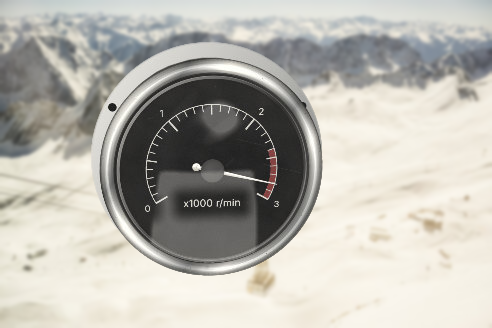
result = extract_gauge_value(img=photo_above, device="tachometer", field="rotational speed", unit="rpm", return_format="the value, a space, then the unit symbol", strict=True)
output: 2800 rpm
